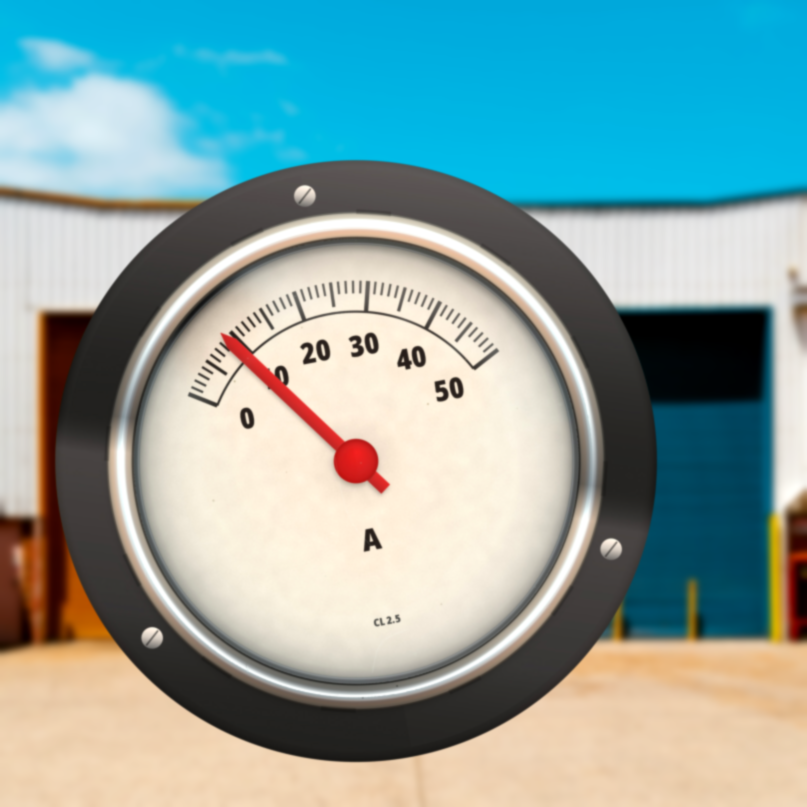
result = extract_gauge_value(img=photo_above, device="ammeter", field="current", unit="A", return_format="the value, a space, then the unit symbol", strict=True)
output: 9 A
